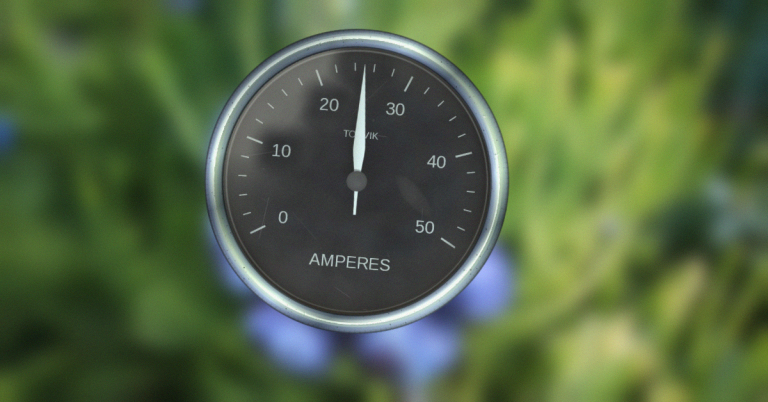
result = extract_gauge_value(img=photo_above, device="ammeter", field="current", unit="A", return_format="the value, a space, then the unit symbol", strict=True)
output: 25 A
